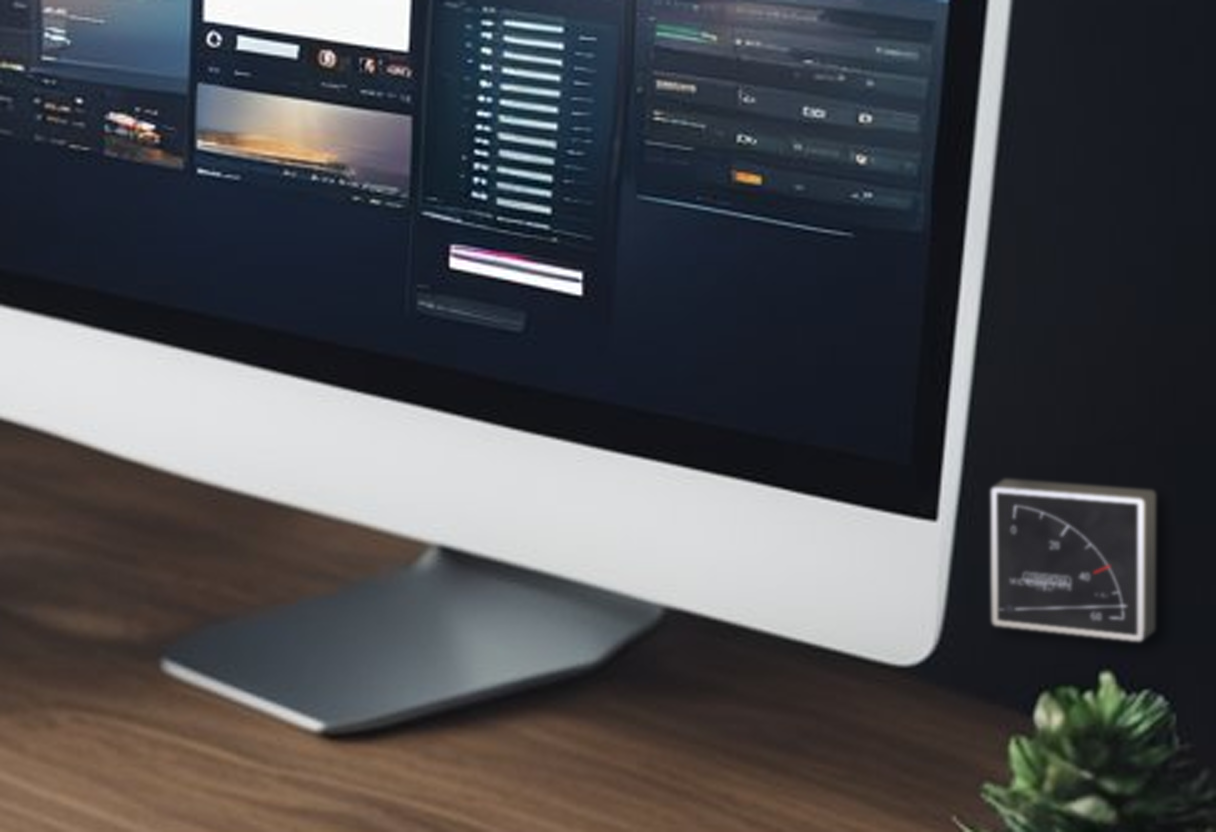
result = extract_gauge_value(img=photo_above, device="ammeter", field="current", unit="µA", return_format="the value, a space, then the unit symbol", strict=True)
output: 55 µA
